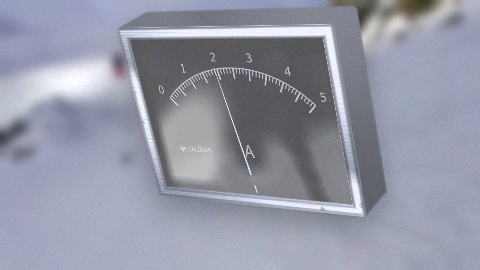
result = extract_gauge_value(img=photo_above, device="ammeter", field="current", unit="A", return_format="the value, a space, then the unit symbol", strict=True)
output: 2 A
